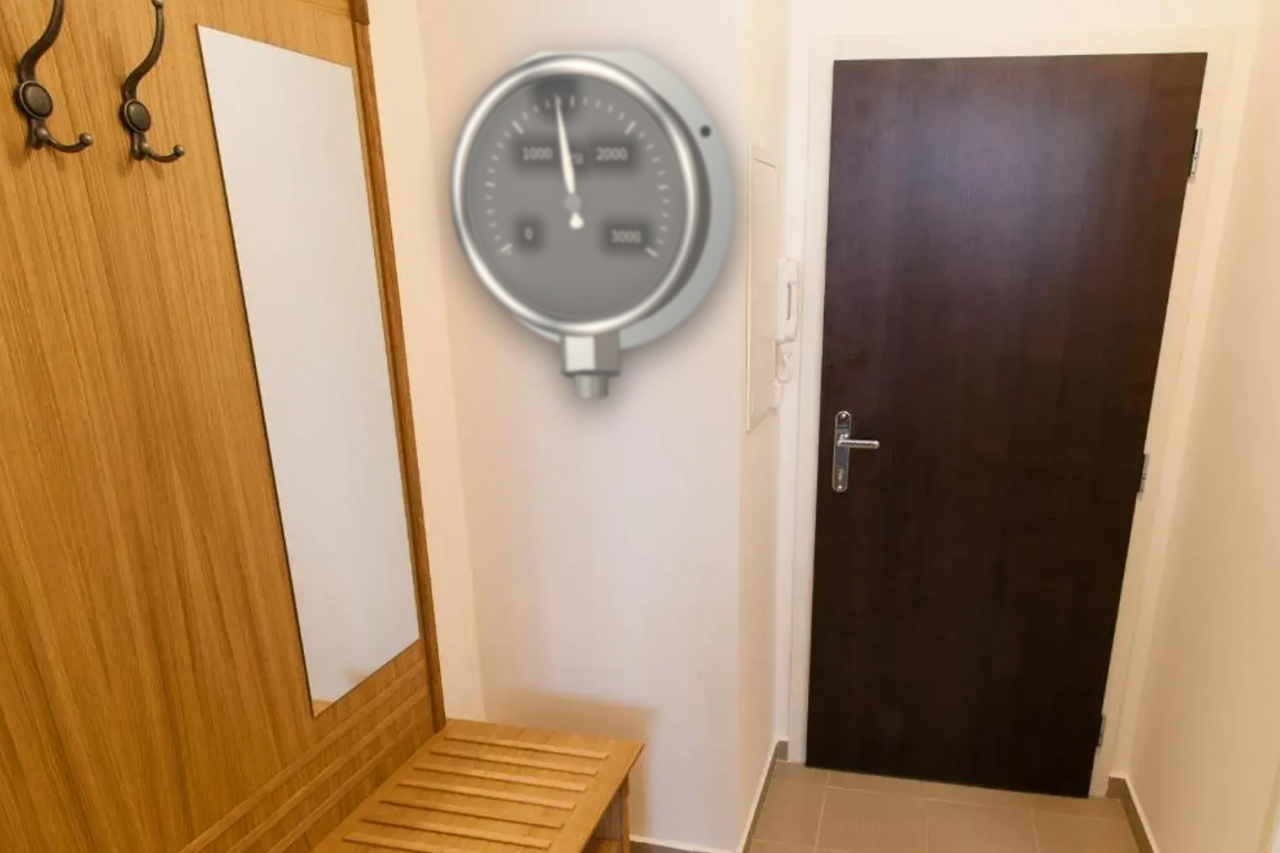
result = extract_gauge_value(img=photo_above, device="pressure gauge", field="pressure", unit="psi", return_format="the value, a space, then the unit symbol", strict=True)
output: 1400 psi
